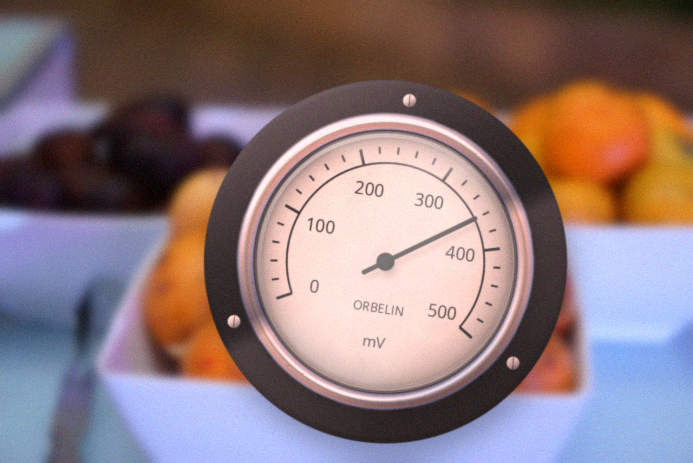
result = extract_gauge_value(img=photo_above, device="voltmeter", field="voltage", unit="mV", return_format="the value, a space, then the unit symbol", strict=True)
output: 360 mV
